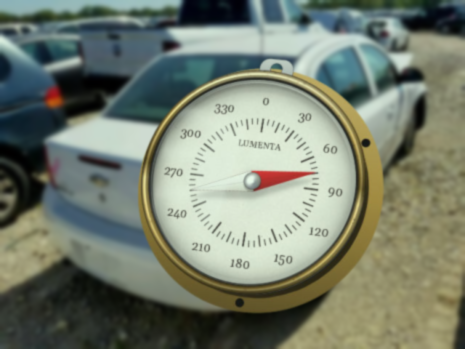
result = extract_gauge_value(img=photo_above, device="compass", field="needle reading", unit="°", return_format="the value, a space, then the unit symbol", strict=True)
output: 75 °
